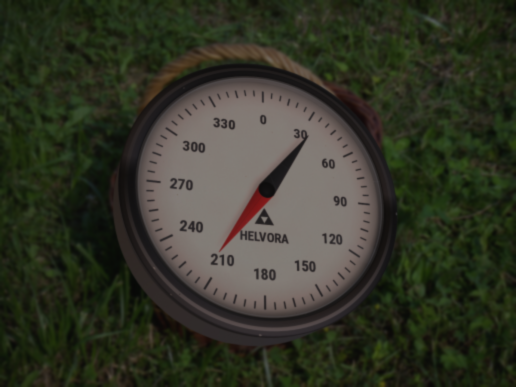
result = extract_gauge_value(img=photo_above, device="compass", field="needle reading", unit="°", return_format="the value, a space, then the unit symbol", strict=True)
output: 215 °
